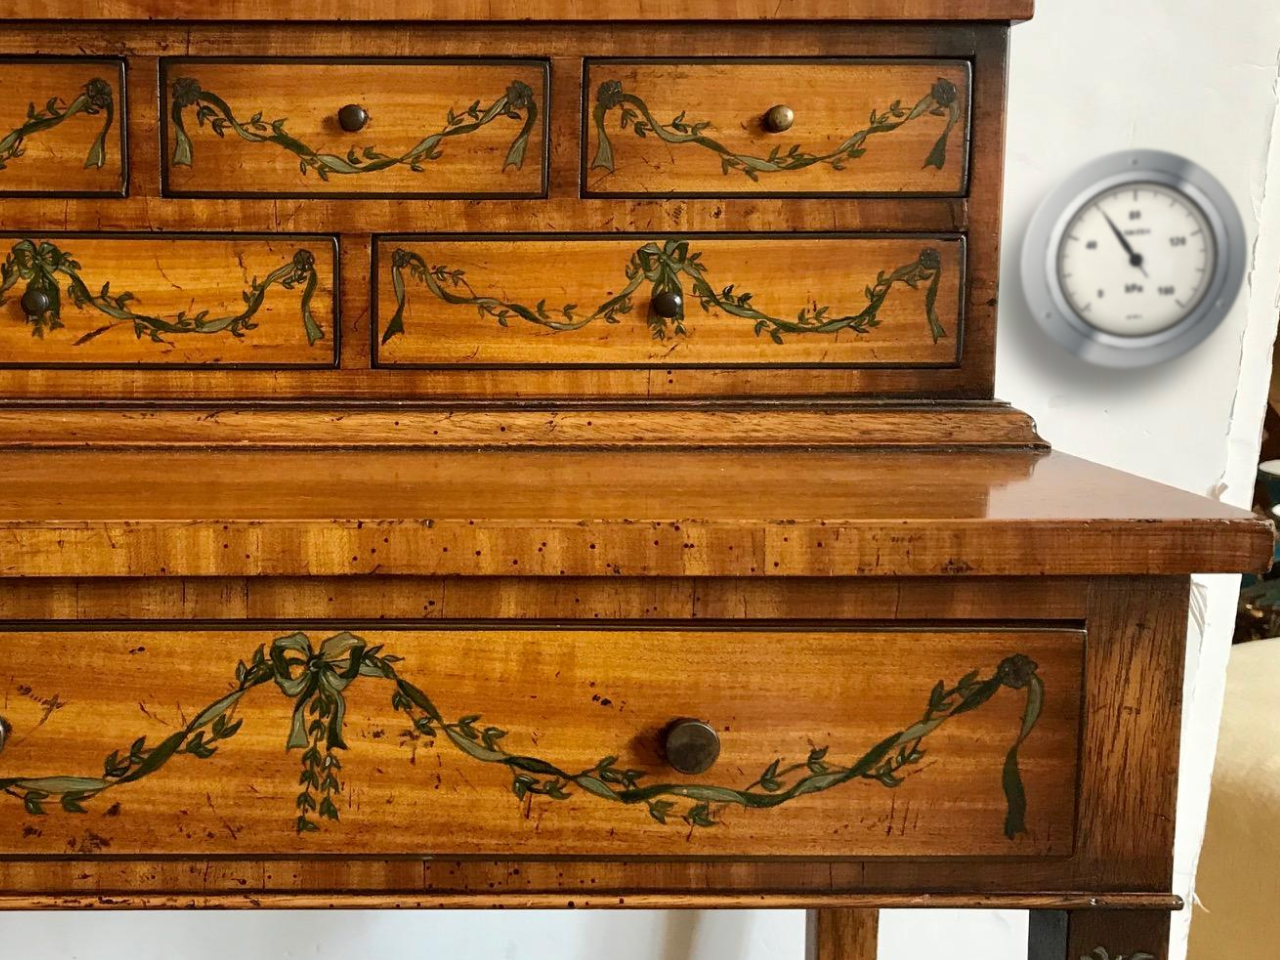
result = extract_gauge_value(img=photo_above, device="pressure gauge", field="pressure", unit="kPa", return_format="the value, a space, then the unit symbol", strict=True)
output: 60 kPa
